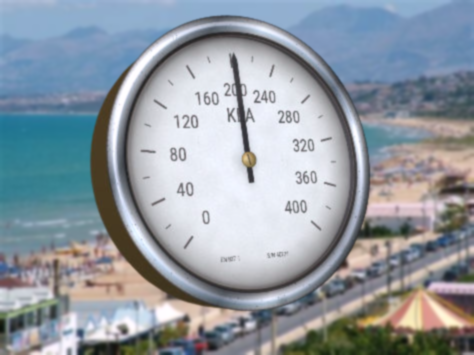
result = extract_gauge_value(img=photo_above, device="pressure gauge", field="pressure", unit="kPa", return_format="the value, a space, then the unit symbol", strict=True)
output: 200 kPa
